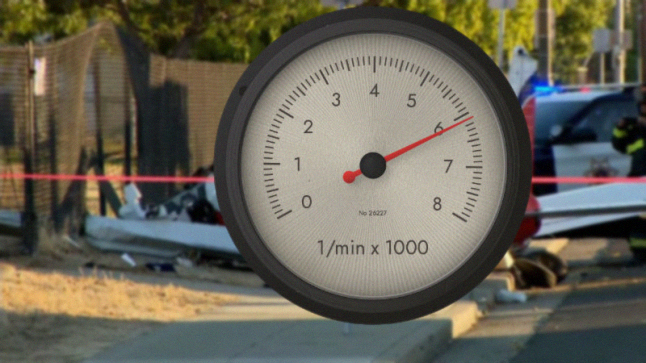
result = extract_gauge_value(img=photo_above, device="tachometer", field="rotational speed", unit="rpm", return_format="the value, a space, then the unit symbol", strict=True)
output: 6100 rpm
